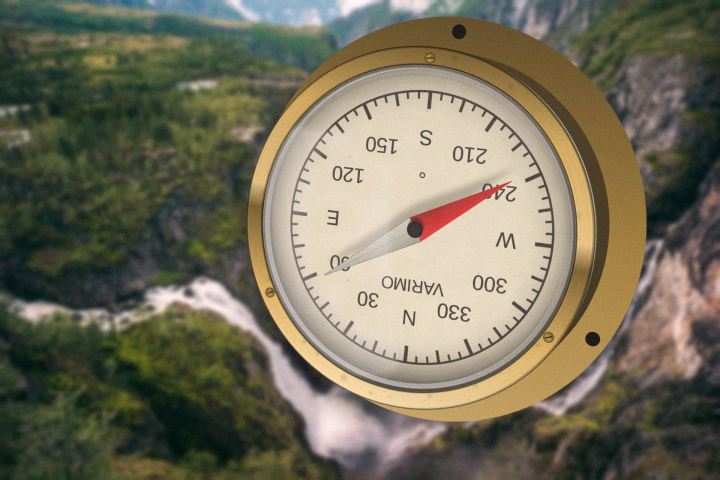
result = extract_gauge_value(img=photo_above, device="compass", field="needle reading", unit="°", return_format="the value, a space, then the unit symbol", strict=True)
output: 237.5 °
